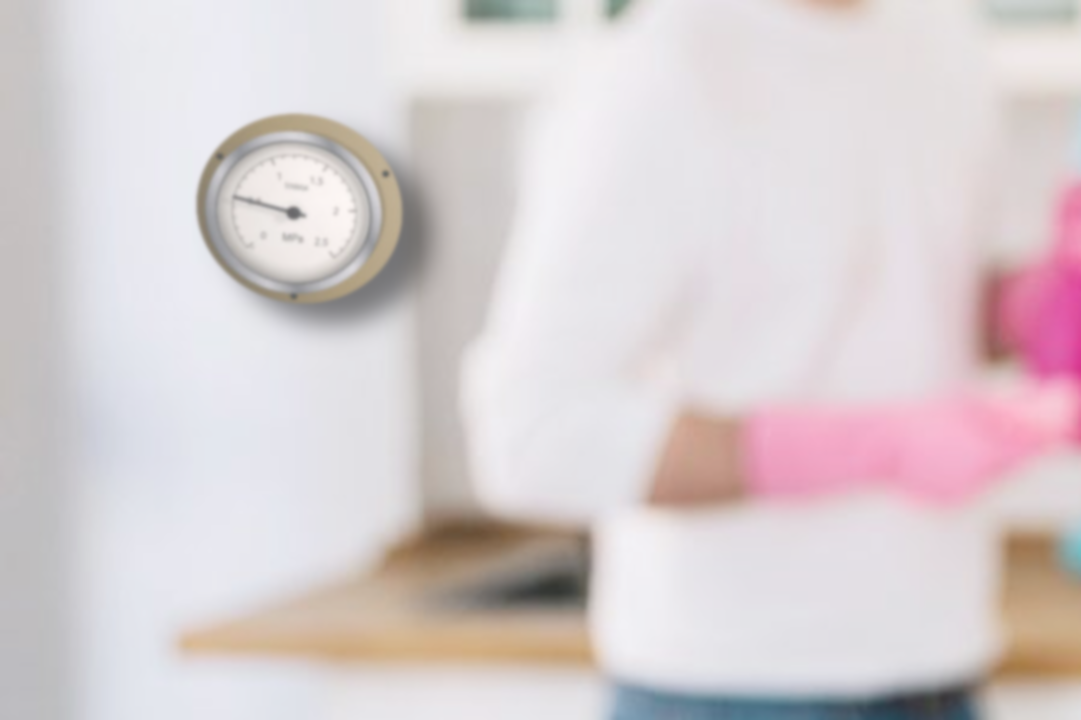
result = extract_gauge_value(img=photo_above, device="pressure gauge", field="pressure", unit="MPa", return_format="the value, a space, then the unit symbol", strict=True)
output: 0.5 MPa
